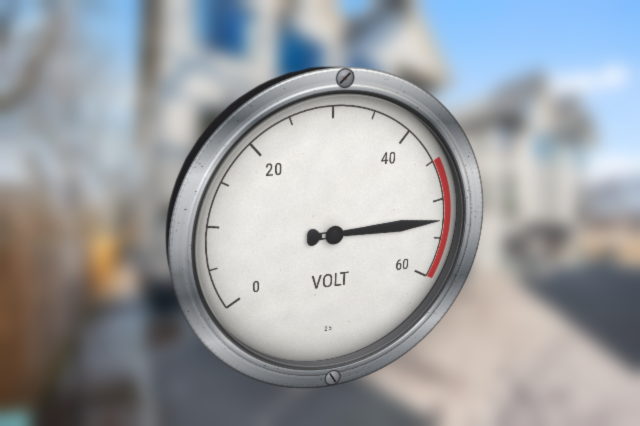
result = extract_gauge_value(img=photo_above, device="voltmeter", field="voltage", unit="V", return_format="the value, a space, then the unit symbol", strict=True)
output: 52.5 V
